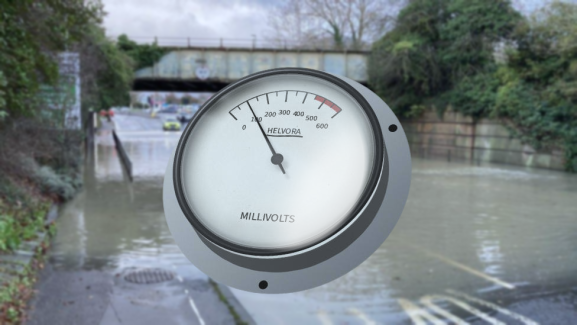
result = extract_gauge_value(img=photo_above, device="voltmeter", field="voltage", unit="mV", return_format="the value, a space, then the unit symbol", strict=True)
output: 100 mV
